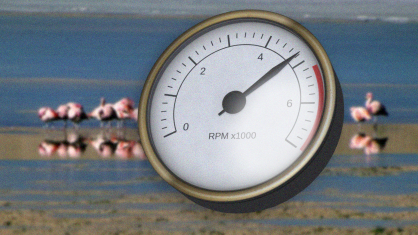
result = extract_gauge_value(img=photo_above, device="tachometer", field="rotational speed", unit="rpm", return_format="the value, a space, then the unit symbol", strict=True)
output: 4800 rpm
